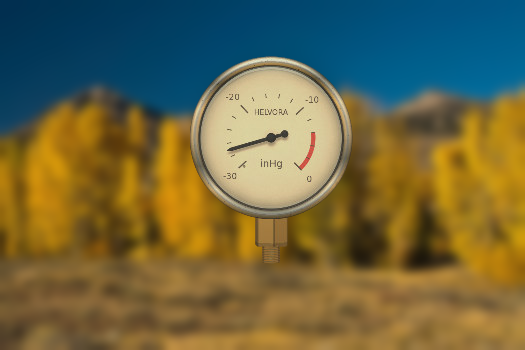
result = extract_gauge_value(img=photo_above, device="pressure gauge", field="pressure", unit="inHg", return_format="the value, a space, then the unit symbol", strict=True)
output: -27 inHg
